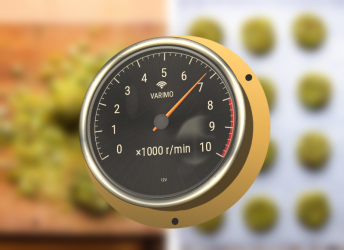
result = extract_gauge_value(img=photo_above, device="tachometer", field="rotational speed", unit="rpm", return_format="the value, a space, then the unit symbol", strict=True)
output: 6800 rpm
